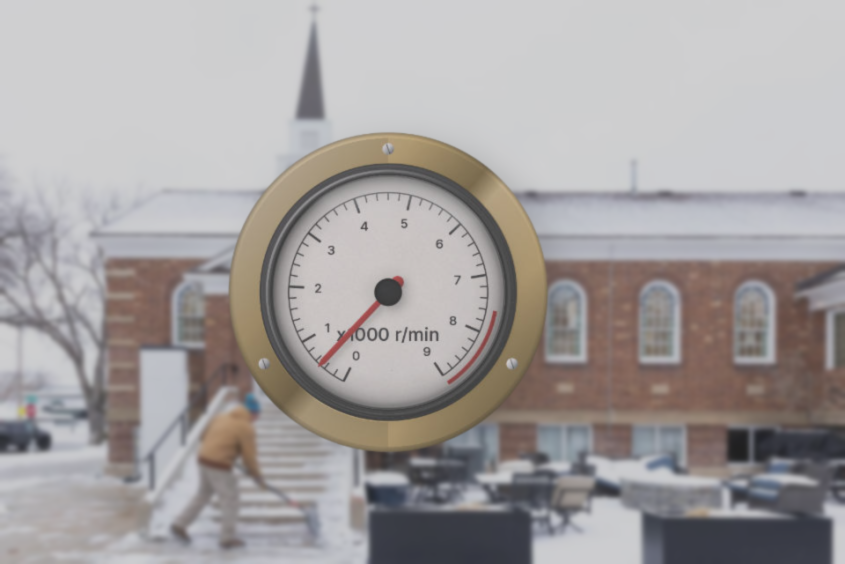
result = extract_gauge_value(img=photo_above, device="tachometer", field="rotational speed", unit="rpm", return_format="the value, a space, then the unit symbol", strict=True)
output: 500 rpm
